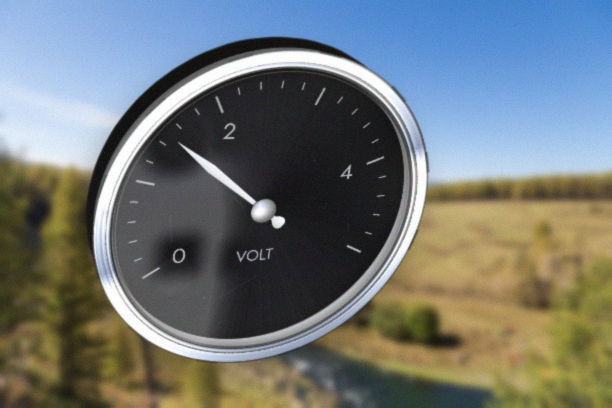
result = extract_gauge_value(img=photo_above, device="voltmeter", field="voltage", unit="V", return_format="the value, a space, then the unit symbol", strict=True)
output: 1.5 V
